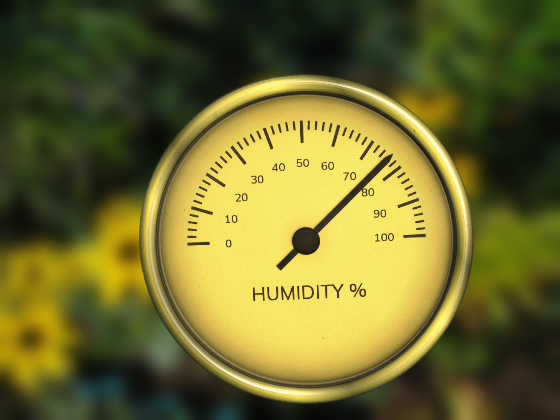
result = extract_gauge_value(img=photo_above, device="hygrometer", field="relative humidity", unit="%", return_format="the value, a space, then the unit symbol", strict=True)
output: 76 %
